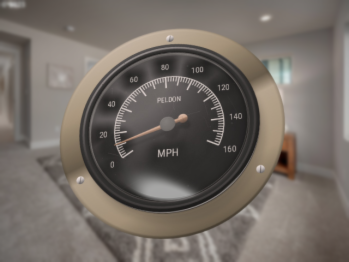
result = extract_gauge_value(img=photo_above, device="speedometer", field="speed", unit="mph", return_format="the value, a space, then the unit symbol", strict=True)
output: 10 mph
